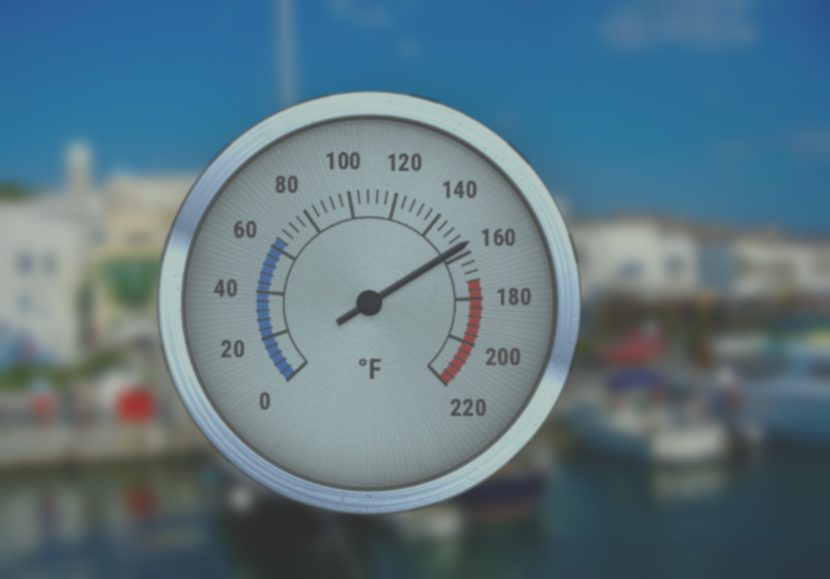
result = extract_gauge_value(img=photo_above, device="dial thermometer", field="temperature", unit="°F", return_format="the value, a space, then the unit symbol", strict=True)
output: 156 °F
